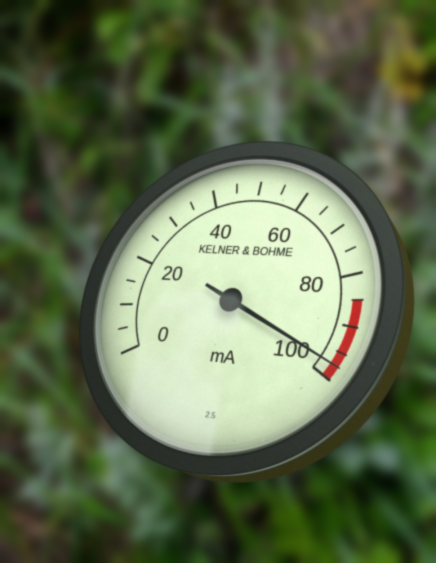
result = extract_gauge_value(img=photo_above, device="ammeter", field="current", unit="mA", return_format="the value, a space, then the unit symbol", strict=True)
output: 97.5 mA
